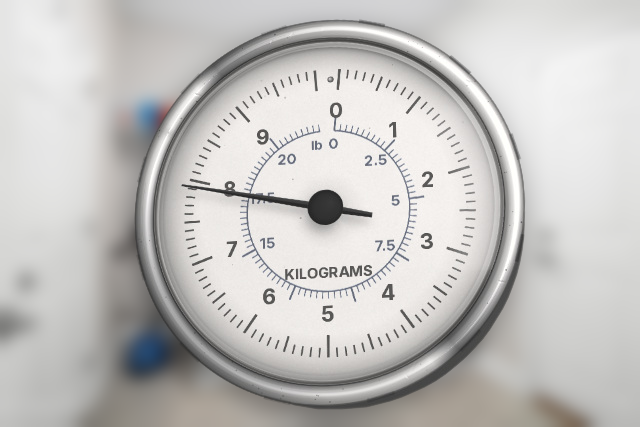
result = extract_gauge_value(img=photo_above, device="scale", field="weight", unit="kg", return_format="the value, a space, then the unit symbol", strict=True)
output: 7.9 kg
